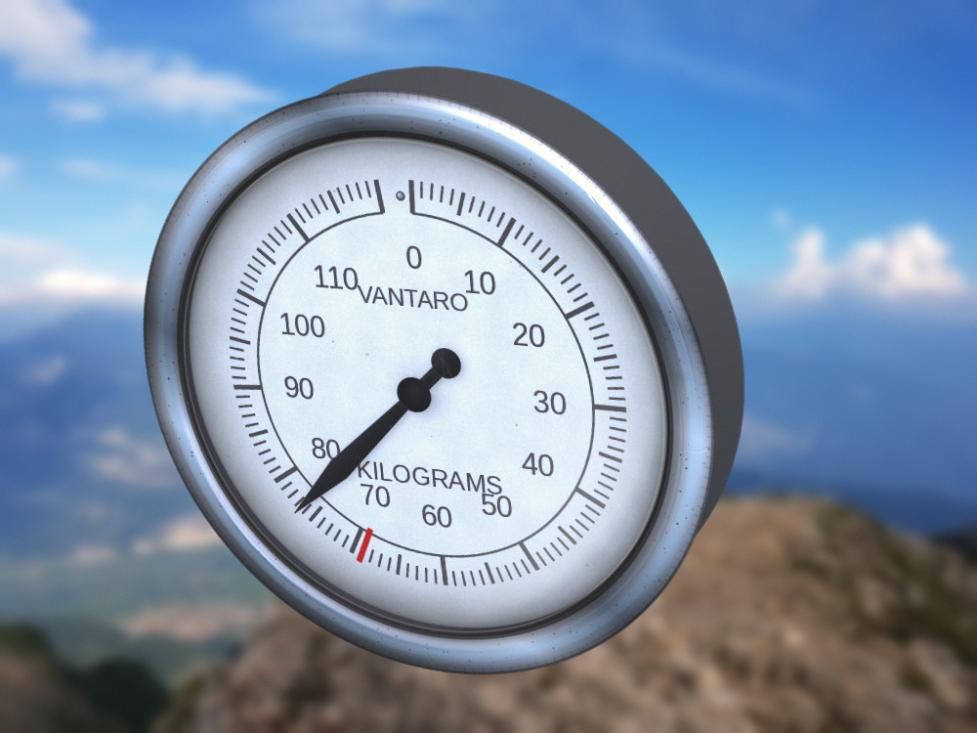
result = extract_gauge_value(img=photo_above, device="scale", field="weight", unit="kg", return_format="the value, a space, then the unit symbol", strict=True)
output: 76.5 kg
